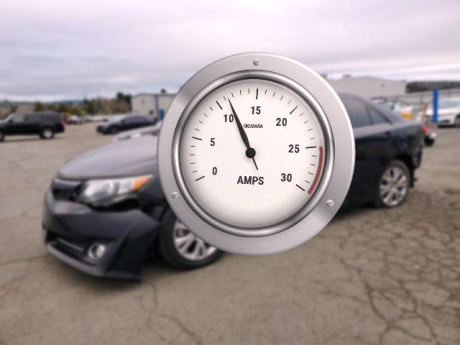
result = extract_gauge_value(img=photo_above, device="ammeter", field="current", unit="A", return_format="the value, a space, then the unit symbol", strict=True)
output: 11.5 A
